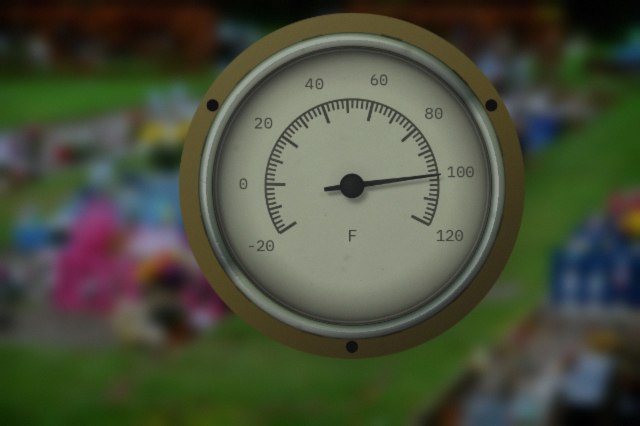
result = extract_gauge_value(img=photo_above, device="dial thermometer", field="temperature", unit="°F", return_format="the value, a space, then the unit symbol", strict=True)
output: 100 °F
